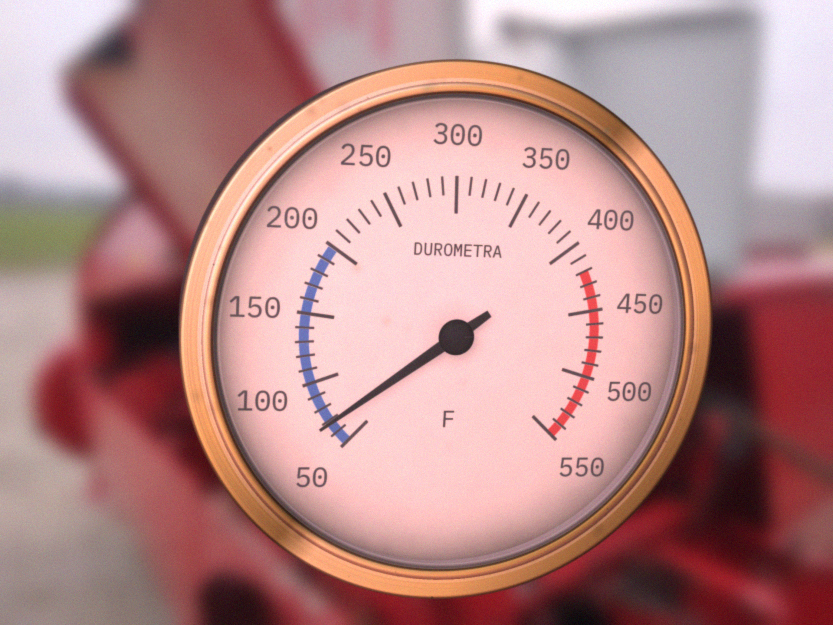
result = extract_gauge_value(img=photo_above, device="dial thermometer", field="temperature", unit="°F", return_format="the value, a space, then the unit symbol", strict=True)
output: 70 °F
